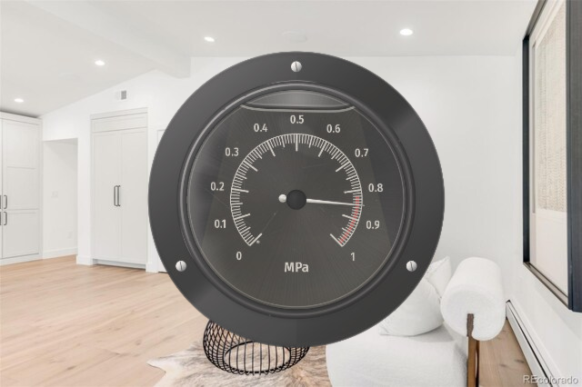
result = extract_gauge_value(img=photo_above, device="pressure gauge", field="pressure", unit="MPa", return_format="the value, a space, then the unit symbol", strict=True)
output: 0.85 MPa
